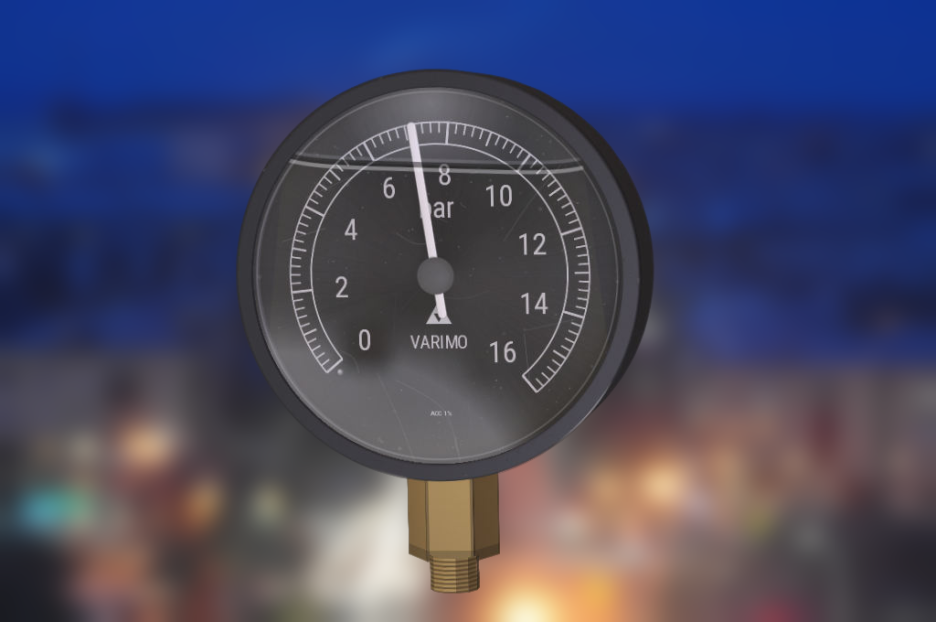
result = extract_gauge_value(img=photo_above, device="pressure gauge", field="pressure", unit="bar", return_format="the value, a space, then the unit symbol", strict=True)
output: 7.2 bar
